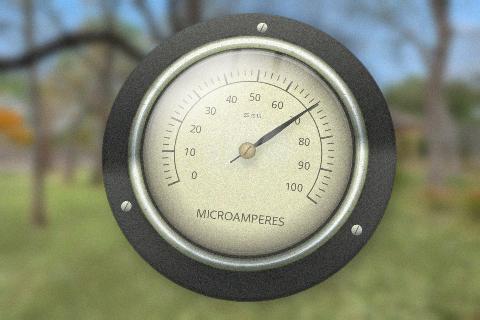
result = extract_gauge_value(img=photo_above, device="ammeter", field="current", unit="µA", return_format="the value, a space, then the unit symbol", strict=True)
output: 70 µA
